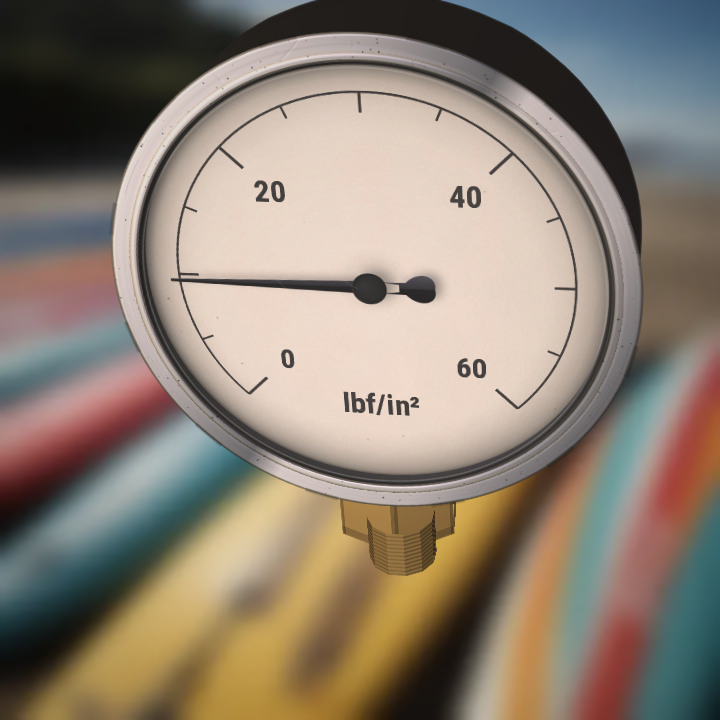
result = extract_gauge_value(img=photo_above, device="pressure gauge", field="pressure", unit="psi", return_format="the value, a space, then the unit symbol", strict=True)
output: 10 psi
